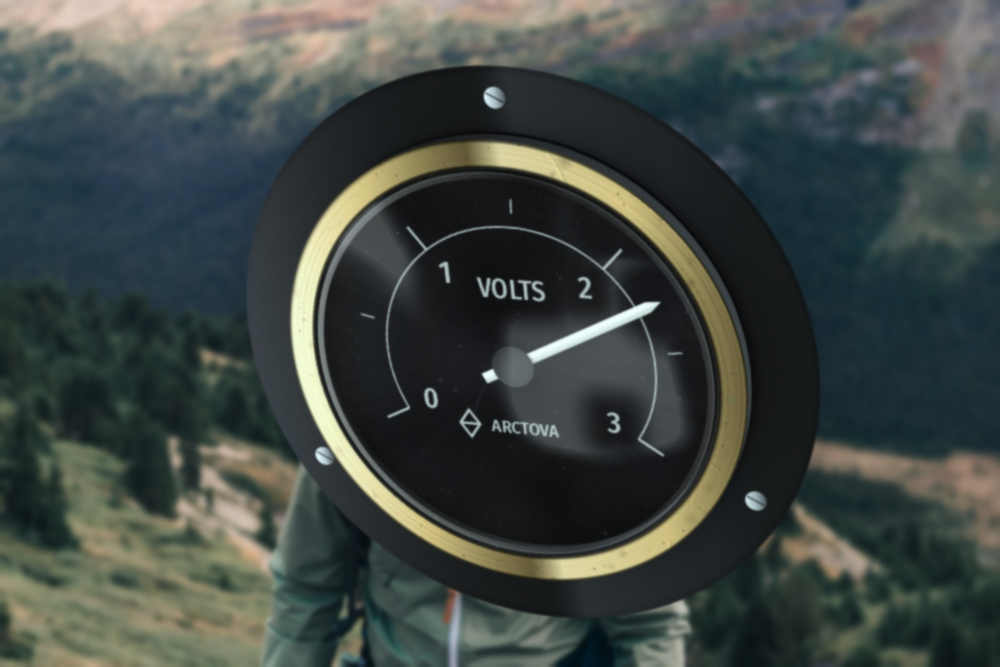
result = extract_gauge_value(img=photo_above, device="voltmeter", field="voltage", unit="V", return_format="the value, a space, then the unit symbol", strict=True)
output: 2.25 V
